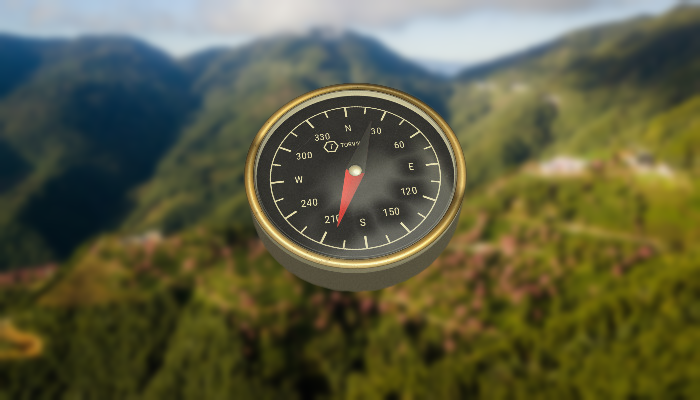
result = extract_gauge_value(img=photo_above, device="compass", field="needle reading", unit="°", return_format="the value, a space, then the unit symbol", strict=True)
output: 202.5 °
